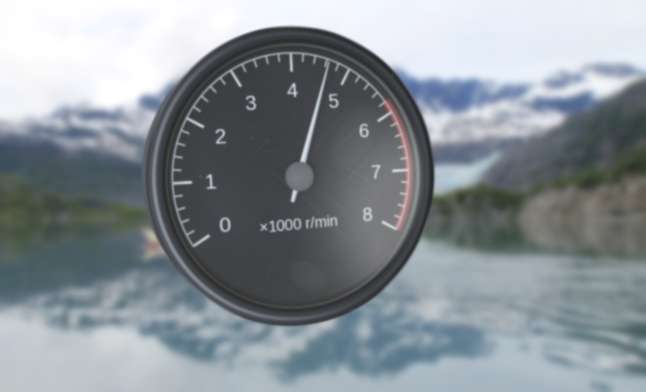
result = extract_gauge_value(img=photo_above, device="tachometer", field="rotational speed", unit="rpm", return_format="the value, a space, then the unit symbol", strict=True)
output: 4600 rpm
